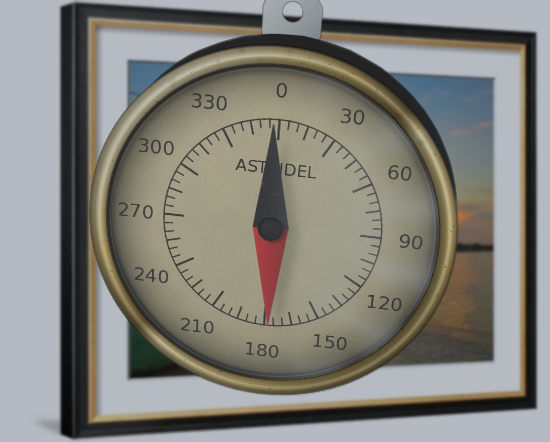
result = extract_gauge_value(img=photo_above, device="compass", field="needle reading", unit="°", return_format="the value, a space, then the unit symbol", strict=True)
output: 177.5 °
